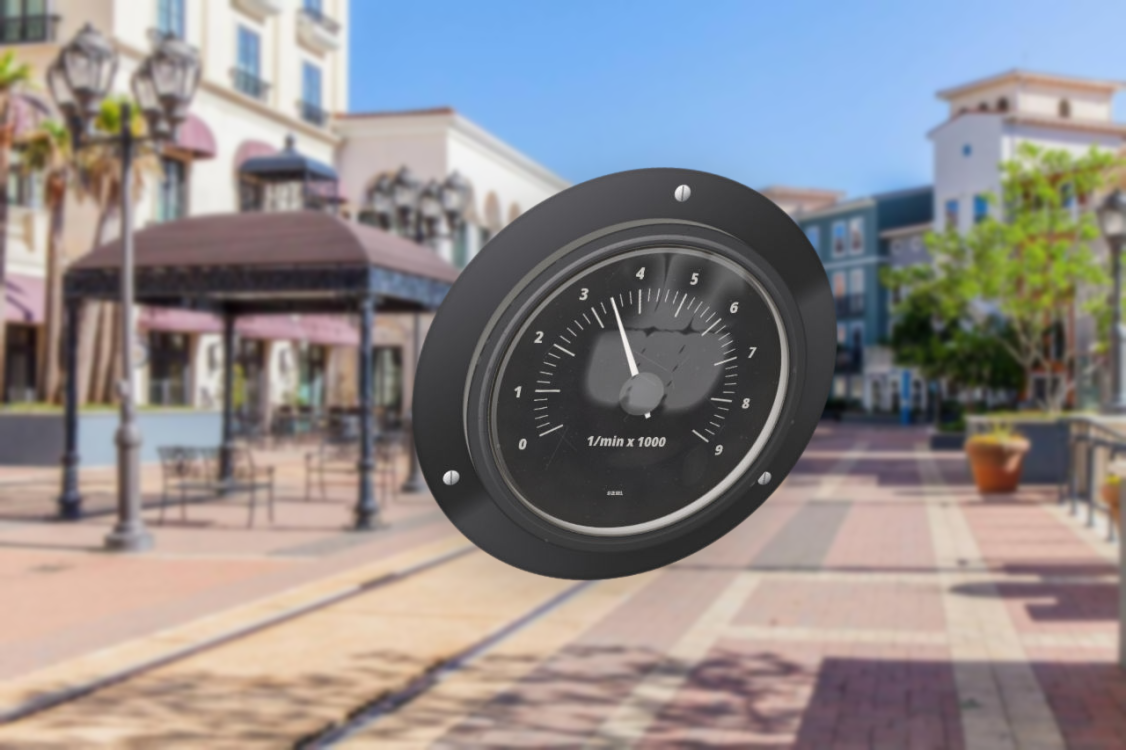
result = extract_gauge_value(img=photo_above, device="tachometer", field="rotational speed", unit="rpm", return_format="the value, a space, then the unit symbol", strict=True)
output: 3400 rpm
